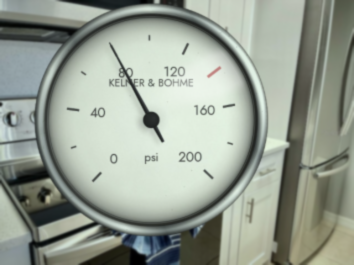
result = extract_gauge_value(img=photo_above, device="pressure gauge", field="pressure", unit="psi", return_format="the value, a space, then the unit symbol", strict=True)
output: 80 psi
